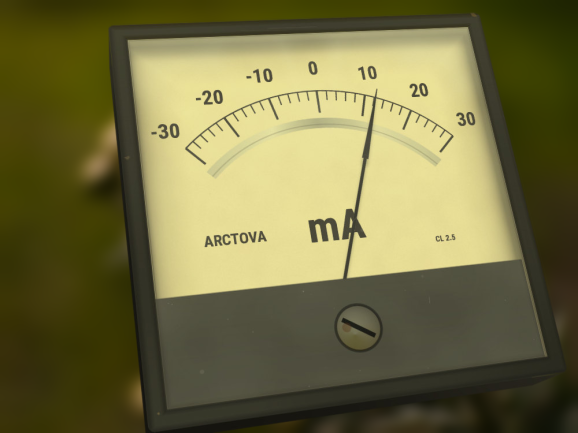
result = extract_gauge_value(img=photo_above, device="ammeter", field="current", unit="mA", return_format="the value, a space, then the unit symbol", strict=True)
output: 12 mA
